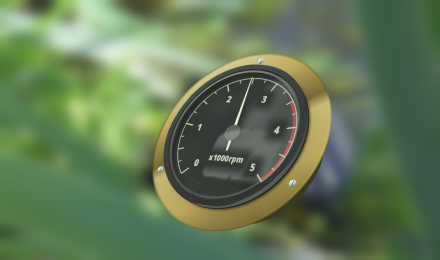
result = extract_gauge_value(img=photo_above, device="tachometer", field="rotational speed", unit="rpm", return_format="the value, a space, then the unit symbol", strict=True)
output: 2500 rpm
